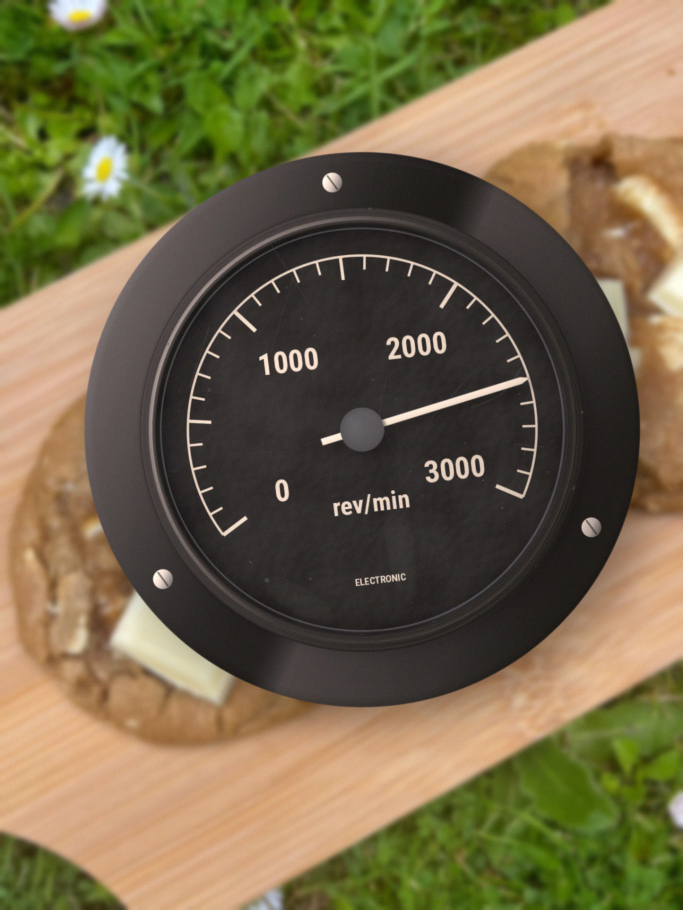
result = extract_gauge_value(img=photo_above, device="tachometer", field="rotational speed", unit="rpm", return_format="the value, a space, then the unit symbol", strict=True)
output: 2500 rpm
